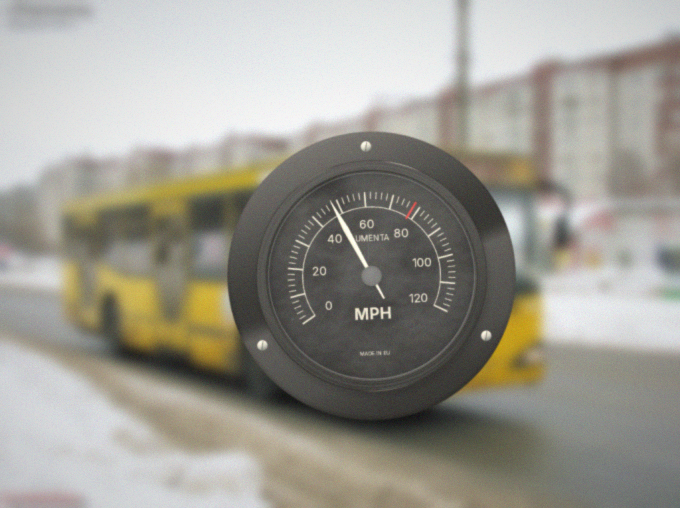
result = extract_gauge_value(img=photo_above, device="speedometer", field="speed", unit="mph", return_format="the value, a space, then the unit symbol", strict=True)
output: 48 mph
